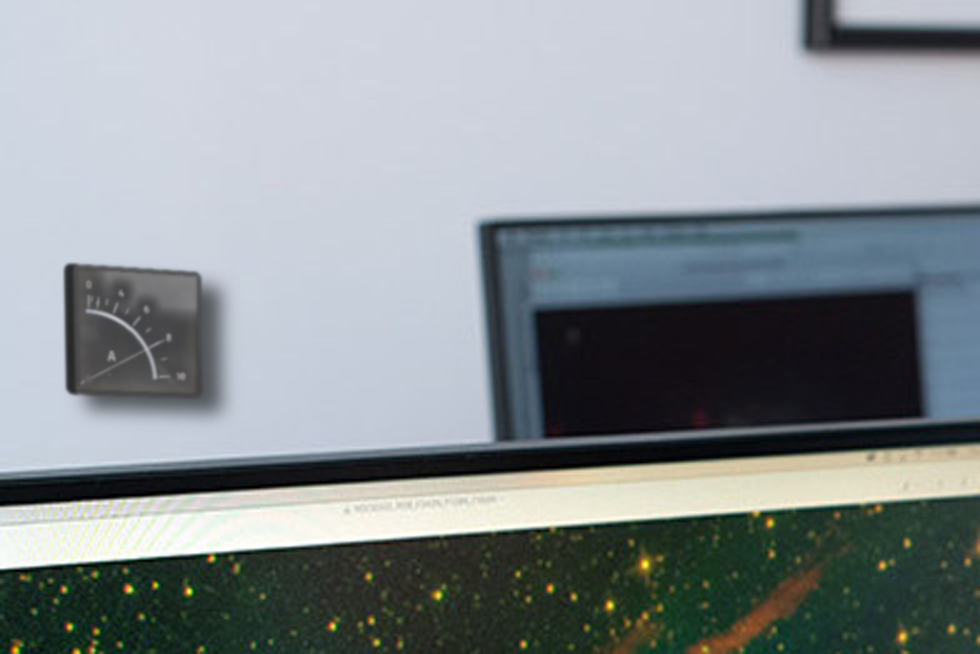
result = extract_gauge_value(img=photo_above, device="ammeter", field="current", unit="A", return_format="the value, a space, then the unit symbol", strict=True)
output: 8 A
